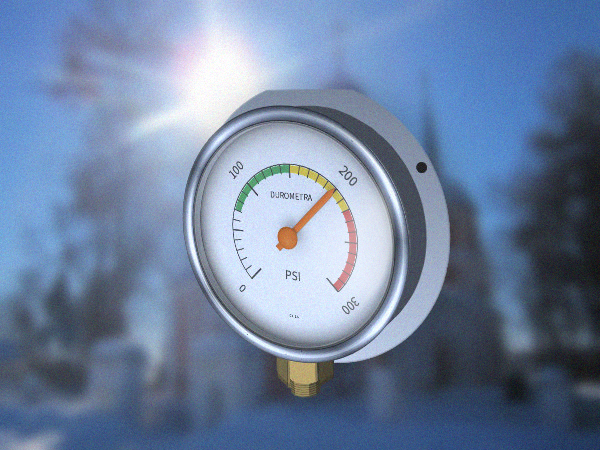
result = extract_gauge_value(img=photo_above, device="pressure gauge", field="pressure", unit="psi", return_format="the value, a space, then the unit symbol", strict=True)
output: 200 psi
